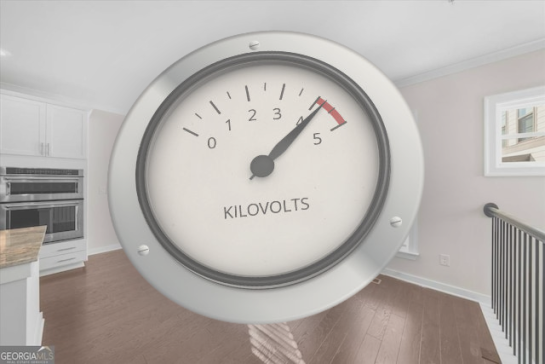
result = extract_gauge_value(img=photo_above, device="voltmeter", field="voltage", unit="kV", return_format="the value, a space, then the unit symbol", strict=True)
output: 4.25 kV
